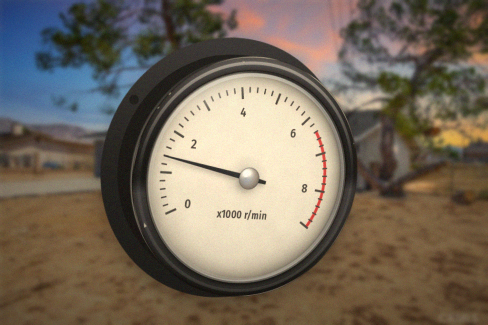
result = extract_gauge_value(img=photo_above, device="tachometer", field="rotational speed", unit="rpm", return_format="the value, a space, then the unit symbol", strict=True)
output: 1400 rpm
